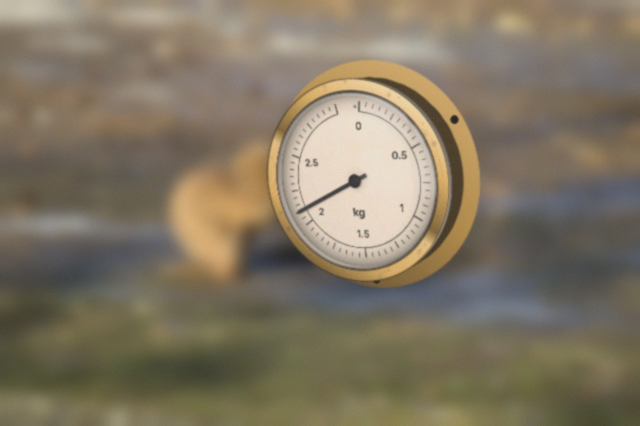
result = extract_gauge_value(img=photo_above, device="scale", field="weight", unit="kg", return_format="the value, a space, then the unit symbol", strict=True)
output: 2.1 kg
